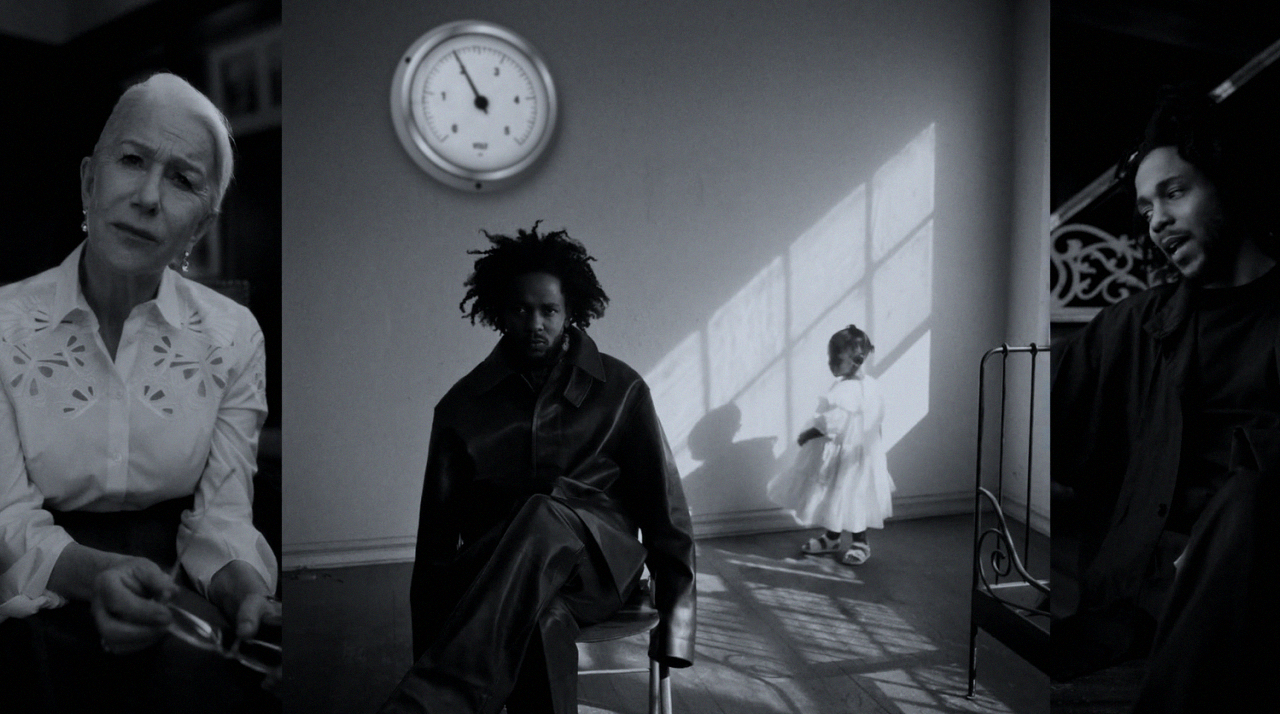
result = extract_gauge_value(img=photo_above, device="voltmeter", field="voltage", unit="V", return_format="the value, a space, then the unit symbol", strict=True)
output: 2 V
